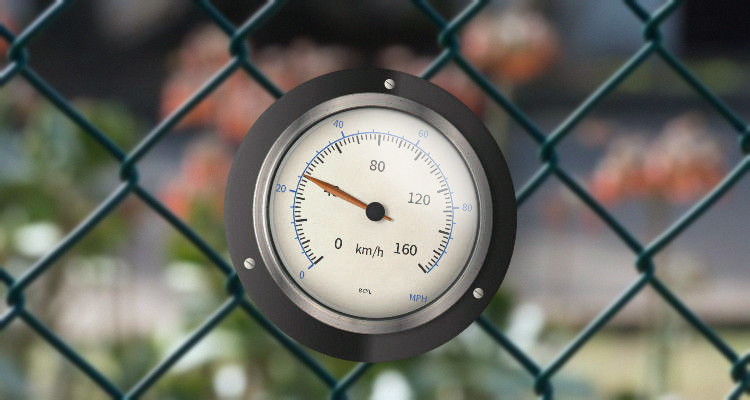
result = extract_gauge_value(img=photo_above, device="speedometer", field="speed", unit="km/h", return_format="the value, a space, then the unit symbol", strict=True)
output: 40 km/h
